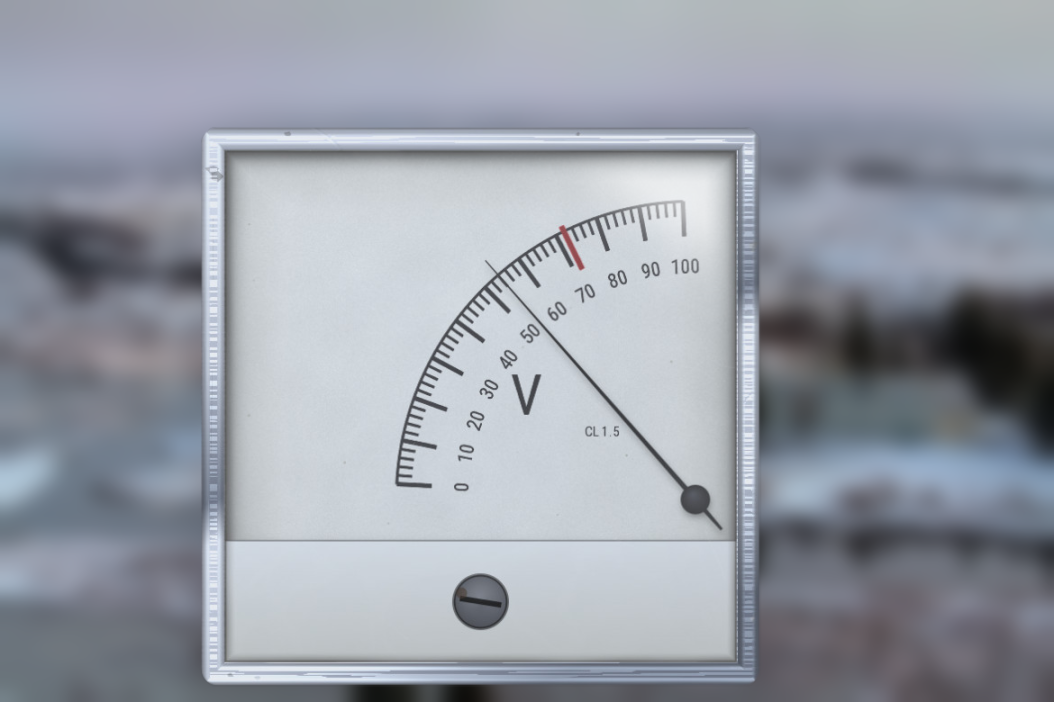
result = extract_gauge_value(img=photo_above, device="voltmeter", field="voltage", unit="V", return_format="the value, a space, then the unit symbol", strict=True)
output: 54 V
